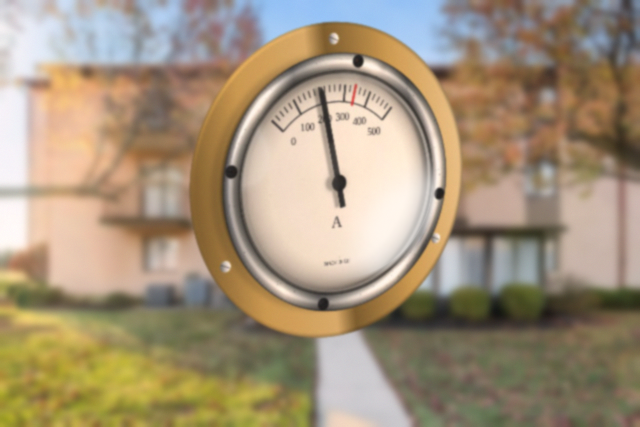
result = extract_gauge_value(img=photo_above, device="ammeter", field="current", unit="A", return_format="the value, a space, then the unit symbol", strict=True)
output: 200 A
